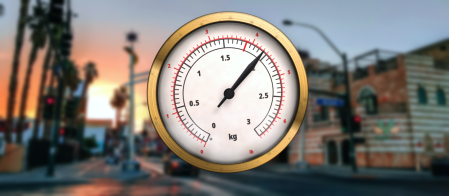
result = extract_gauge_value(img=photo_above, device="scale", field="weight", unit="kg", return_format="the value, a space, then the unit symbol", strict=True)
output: 1.95 kg
